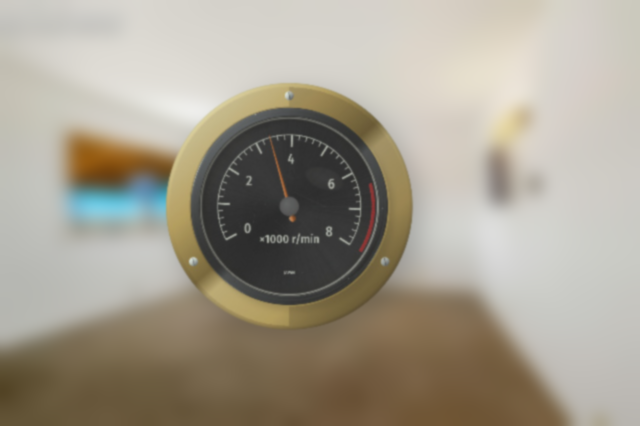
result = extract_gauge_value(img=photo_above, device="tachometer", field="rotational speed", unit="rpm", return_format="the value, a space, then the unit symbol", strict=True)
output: 3400 rpm
